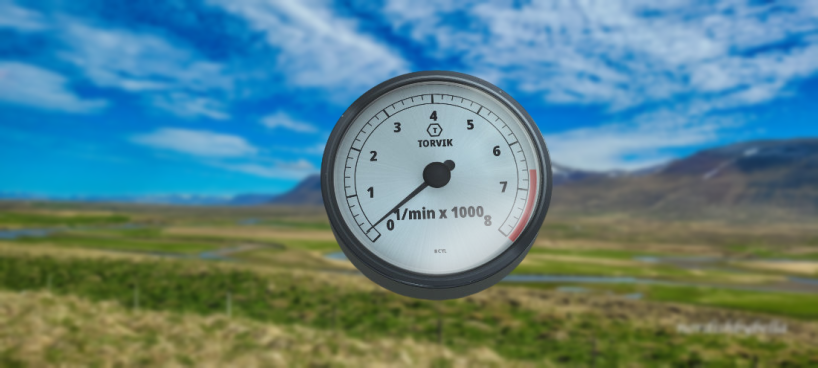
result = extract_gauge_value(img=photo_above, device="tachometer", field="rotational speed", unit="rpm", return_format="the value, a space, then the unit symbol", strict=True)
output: 200 rpm
